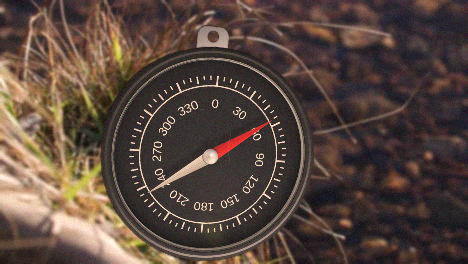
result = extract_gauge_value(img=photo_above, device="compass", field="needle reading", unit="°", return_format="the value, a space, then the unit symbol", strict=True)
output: 55 °
